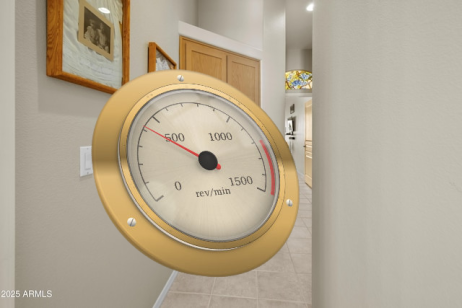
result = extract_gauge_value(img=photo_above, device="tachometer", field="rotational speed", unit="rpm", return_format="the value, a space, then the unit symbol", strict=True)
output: 400 rpm
